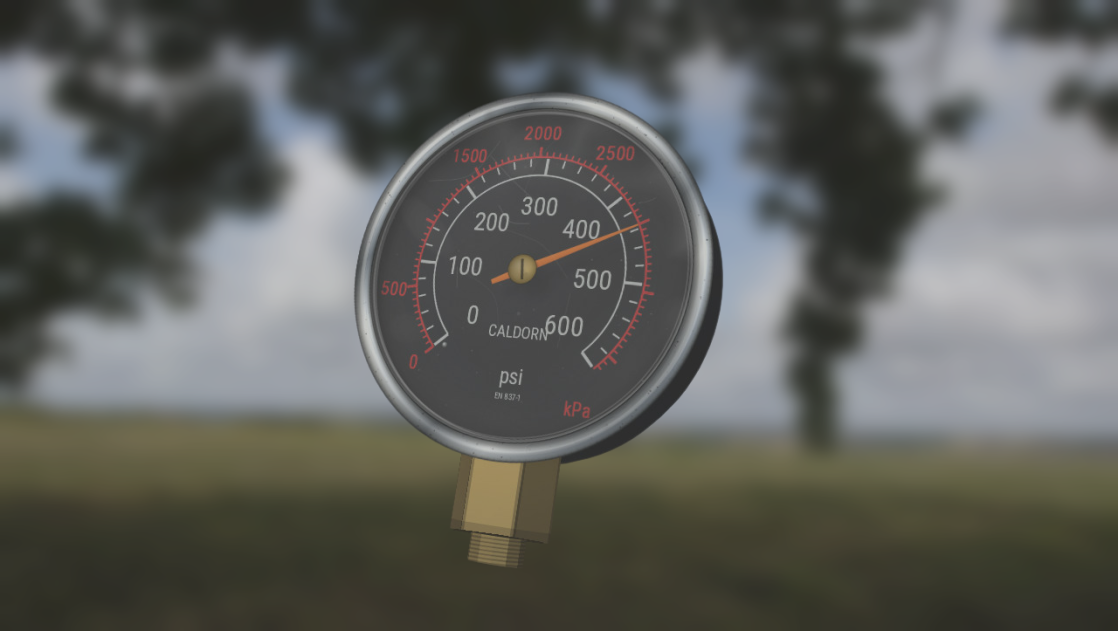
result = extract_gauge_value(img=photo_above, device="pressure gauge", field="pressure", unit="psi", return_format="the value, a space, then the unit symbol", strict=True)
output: 440 psi
